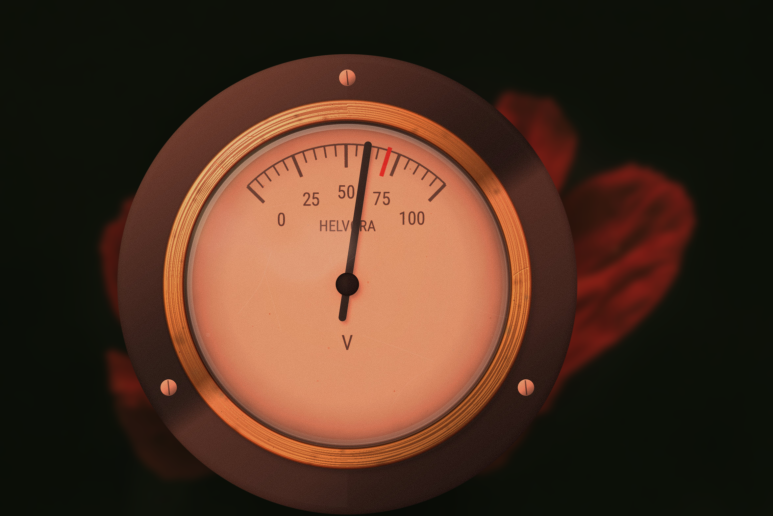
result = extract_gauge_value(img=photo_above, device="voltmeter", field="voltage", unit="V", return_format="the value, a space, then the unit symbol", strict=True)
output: 60 V
